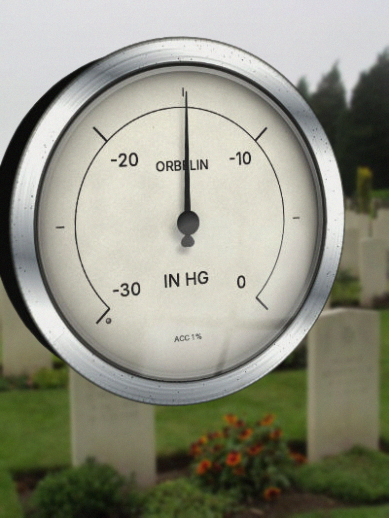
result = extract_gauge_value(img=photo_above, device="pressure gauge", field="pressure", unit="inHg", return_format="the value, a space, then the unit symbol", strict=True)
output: -15 inHg
